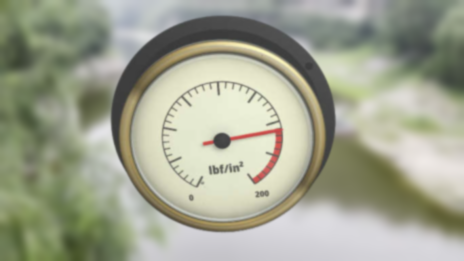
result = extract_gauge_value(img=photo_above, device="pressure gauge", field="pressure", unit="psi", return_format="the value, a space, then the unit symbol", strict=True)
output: 155 psi
